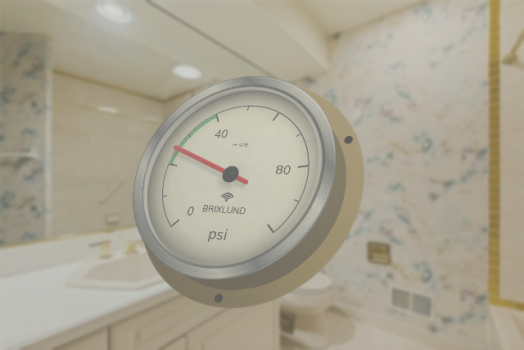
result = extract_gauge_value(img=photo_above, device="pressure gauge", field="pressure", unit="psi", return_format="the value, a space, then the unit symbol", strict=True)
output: 25 psi
